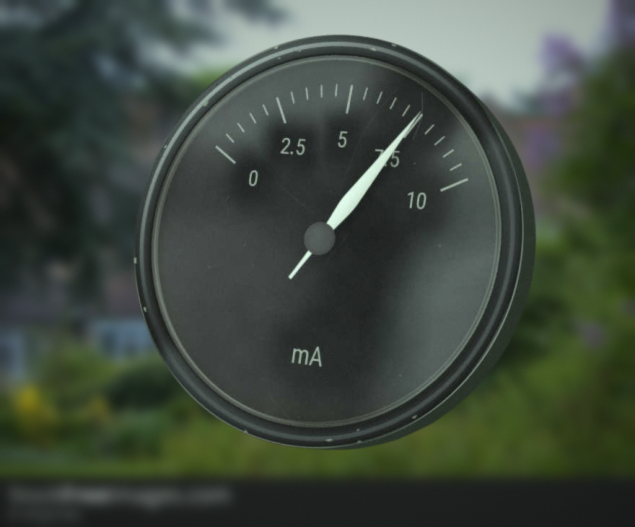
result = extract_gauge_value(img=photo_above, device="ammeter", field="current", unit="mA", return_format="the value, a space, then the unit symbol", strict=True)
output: 7.5 mA
